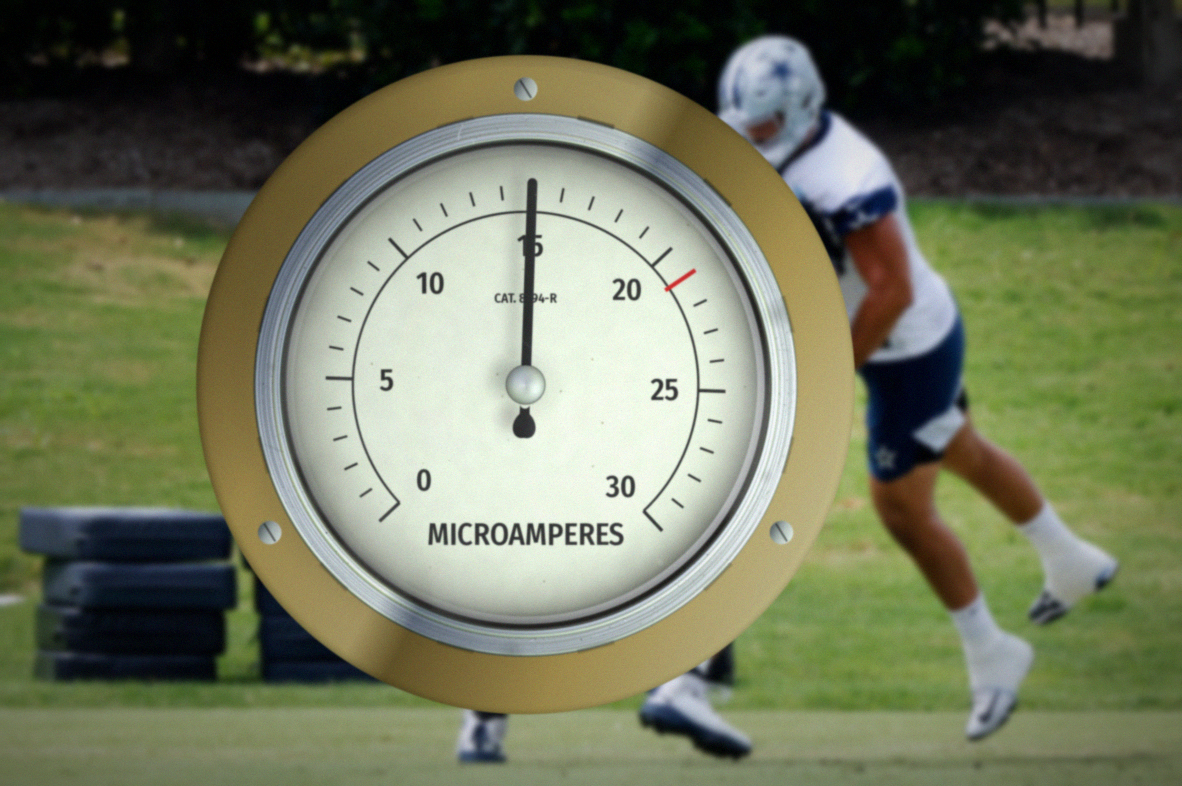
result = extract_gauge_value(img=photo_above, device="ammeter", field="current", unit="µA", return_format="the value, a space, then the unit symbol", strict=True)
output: 15 µA
